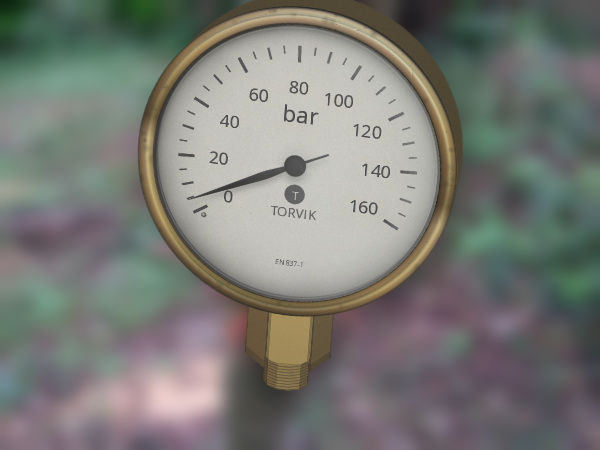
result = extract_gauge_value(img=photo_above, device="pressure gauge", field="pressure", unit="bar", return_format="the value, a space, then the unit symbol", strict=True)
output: 5 bar
